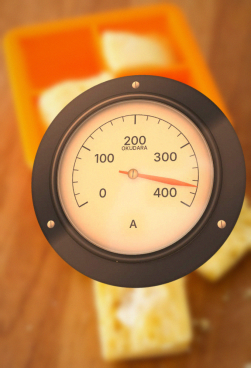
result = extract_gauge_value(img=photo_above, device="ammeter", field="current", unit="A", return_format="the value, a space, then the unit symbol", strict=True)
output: 370 A
